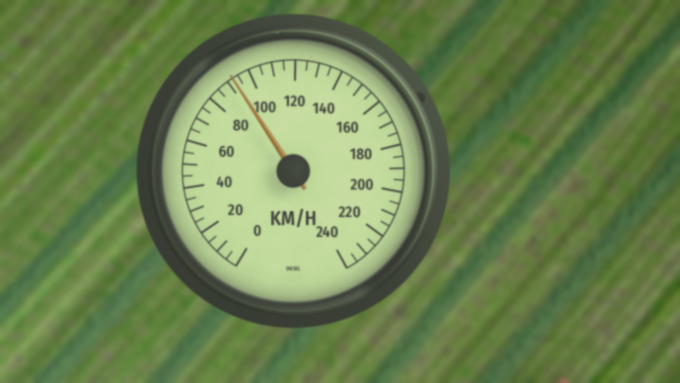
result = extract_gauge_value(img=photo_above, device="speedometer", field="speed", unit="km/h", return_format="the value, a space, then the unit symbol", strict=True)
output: 92.5 km/h
